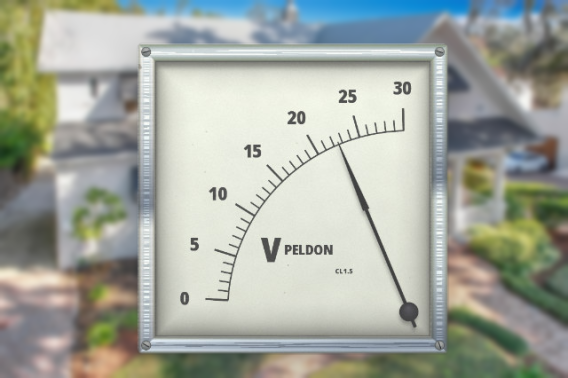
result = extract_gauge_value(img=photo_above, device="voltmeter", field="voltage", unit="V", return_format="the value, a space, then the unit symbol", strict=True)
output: 22.5 V
